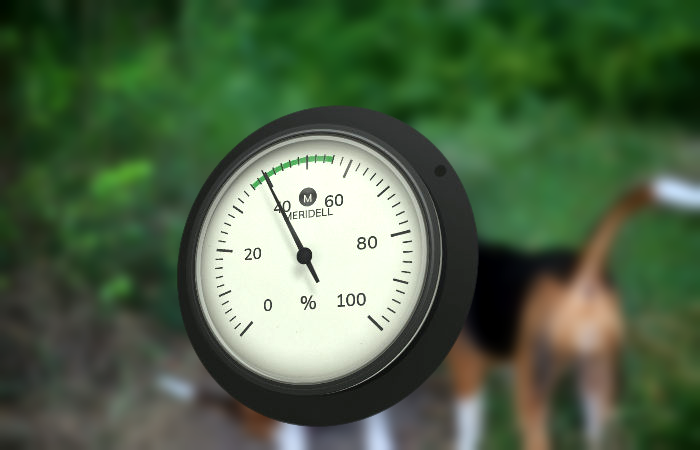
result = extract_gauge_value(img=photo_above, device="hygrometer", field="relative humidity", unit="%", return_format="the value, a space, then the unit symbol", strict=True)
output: 40 %
